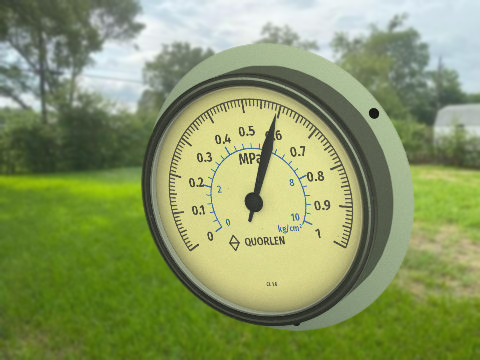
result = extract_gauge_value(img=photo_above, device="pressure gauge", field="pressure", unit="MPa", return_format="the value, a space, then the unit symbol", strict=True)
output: 0.6 MPa
